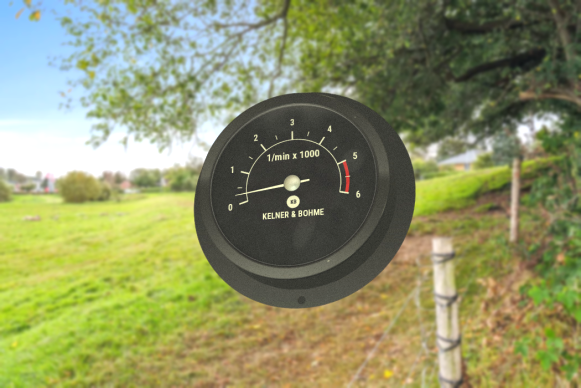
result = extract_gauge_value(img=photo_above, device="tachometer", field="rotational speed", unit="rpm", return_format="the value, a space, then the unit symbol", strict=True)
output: 250 rpm
